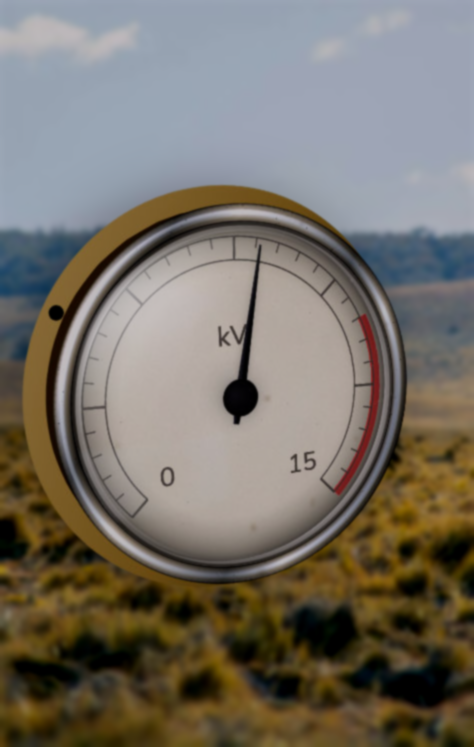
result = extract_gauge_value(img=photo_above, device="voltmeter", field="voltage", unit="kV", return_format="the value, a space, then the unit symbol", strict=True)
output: 8 kV
